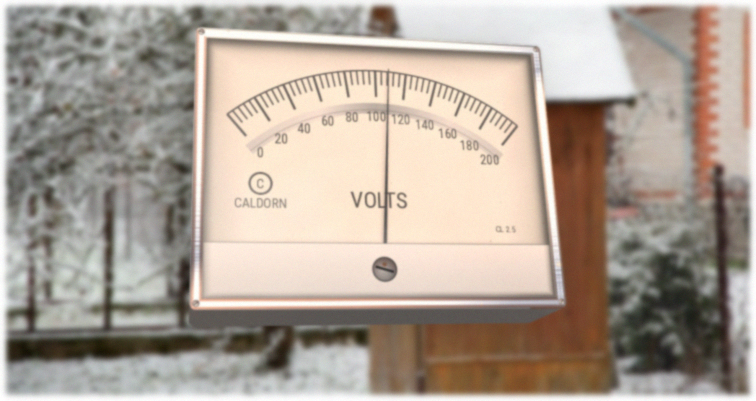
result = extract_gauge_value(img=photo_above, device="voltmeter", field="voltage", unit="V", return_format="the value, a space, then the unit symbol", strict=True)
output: 108 V
